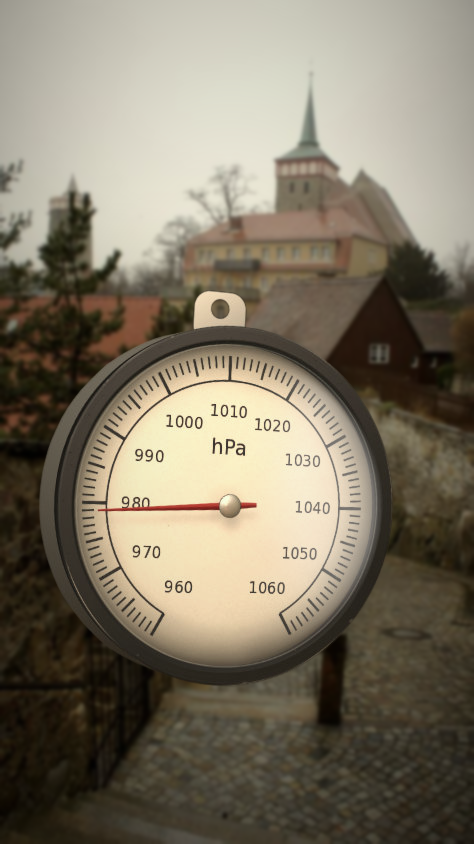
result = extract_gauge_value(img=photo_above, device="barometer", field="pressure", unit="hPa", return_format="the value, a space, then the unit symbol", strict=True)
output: 979 hPa
